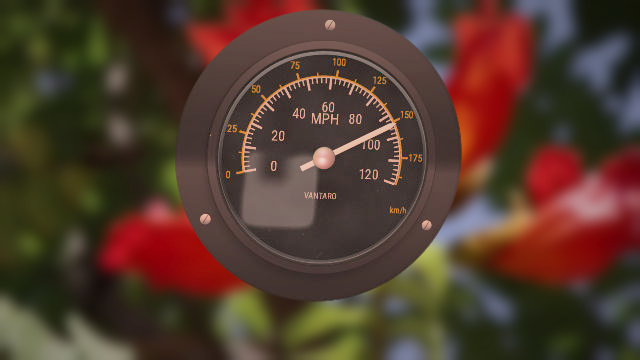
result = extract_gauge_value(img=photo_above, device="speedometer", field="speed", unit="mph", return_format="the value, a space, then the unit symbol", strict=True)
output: 94 mph
